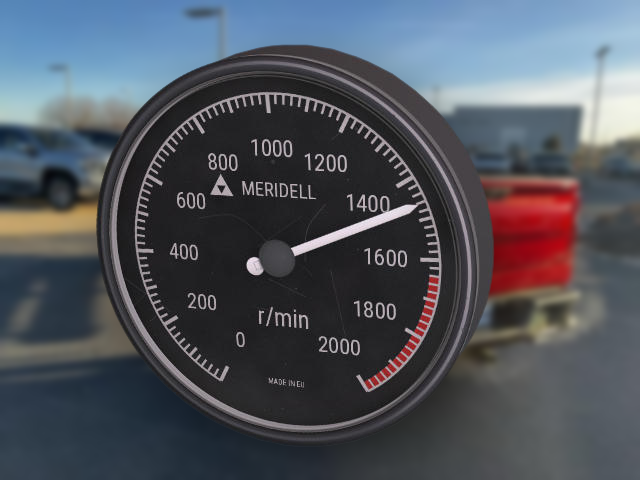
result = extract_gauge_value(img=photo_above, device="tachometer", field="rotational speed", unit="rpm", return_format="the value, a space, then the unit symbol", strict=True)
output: 1460 rpm
